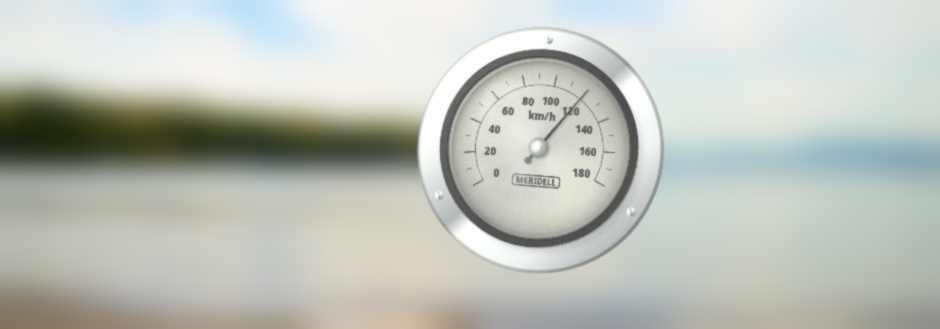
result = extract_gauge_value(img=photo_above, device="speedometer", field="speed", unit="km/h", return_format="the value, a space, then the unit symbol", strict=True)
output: 120 km/h
